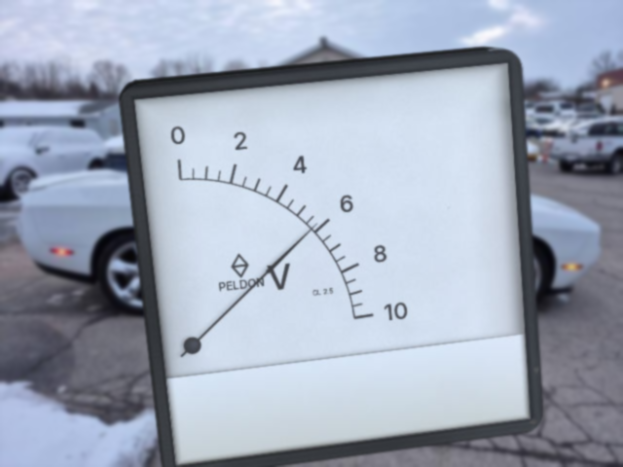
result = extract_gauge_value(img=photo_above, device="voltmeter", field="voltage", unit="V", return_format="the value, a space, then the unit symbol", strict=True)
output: 5.75 V
